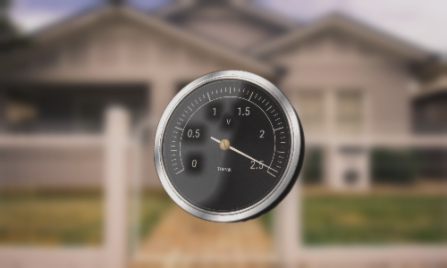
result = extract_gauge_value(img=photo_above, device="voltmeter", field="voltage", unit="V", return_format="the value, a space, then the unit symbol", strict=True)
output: 2.45 V
